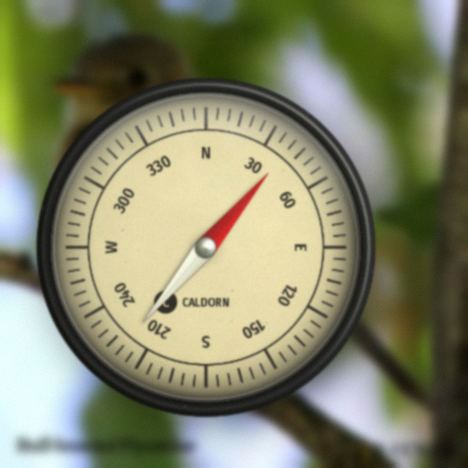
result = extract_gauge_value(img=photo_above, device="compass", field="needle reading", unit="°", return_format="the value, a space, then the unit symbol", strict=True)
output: 40 °
